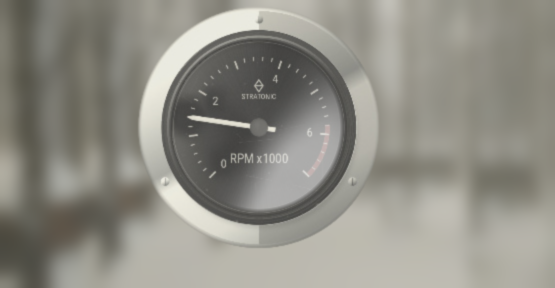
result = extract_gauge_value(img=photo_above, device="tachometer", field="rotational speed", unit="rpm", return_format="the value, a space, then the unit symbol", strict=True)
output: 1400 rpm
